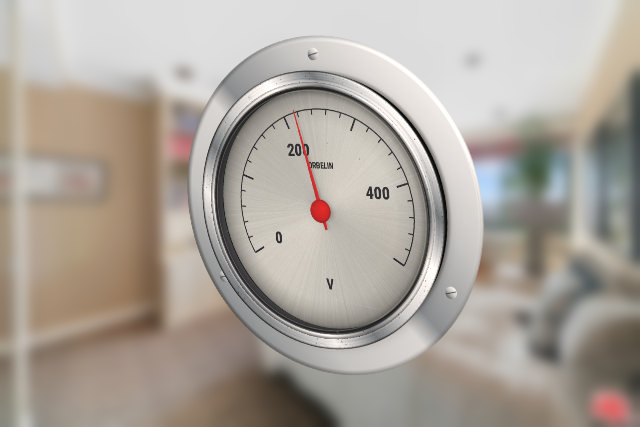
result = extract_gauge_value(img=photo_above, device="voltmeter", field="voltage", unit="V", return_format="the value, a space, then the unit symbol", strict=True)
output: 220 V
